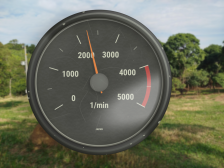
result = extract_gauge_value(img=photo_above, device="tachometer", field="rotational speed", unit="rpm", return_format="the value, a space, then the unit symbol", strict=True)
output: 2250 rpm
